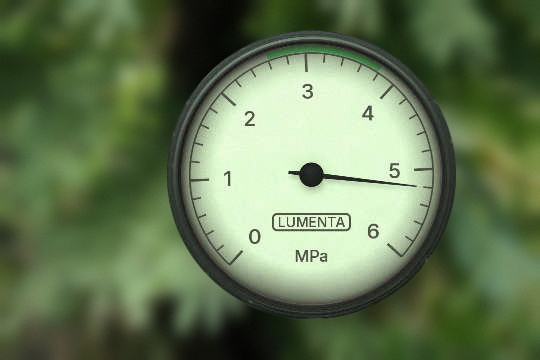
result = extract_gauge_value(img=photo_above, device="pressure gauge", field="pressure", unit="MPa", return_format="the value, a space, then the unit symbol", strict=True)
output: 5.2 MPa
